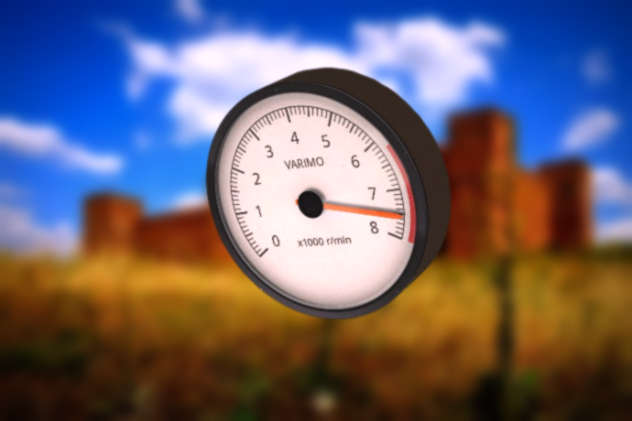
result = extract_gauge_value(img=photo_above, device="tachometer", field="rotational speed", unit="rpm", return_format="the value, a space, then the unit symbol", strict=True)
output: 7500 rpm
